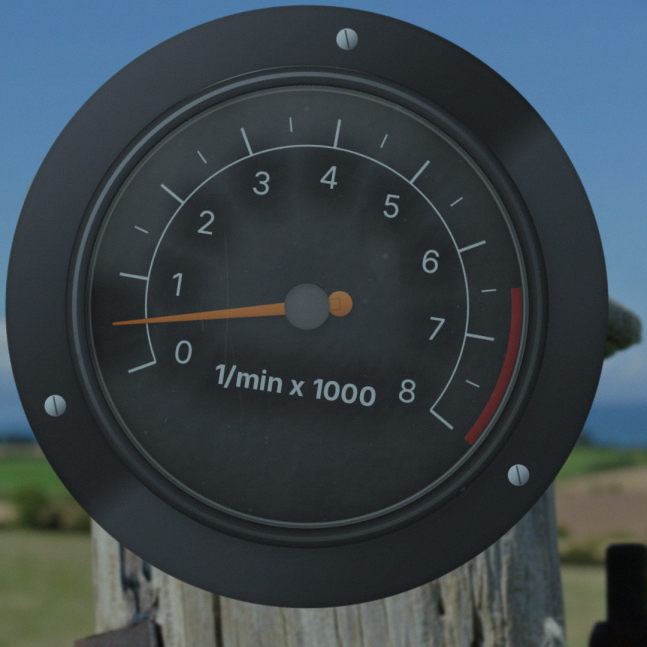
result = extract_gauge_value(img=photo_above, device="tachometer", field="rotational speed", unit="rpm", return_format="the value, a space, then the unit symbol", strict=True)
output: 500 rpm
